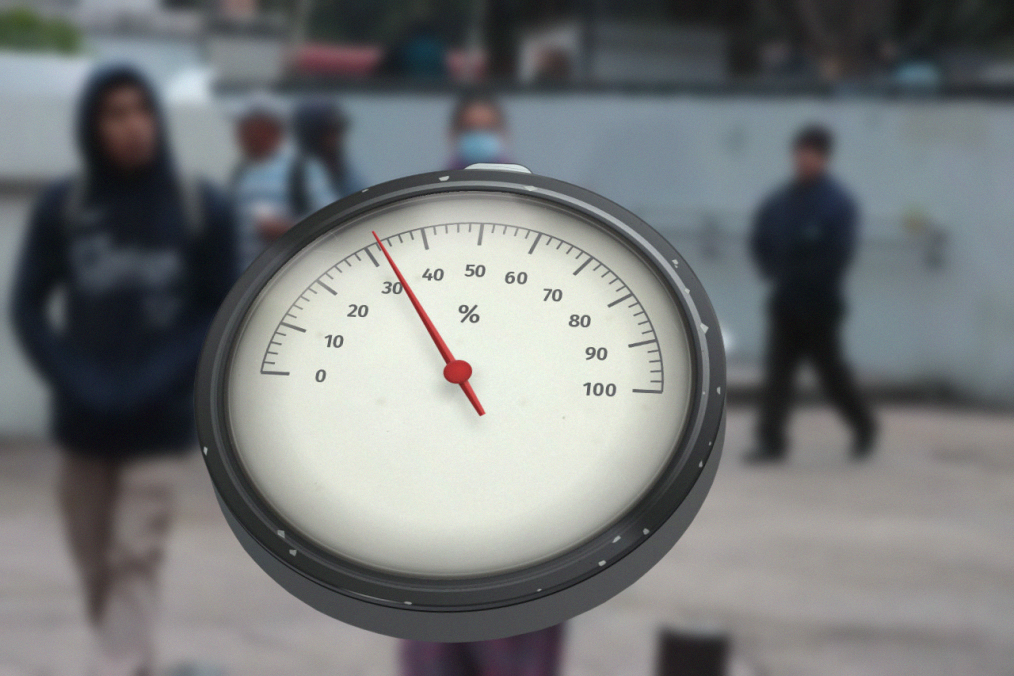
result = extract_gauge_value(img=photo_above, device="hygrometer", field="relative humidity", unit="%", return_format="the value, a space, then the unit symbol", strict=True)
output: 32 %
